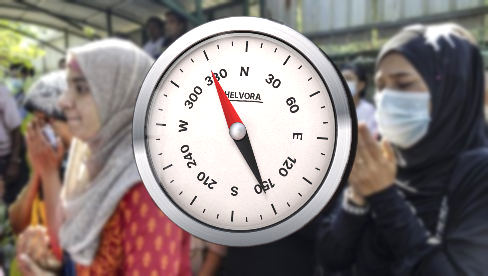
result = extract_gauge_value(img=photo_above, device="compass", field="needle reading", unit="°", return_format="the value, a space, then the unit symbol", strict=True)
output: 330 °
